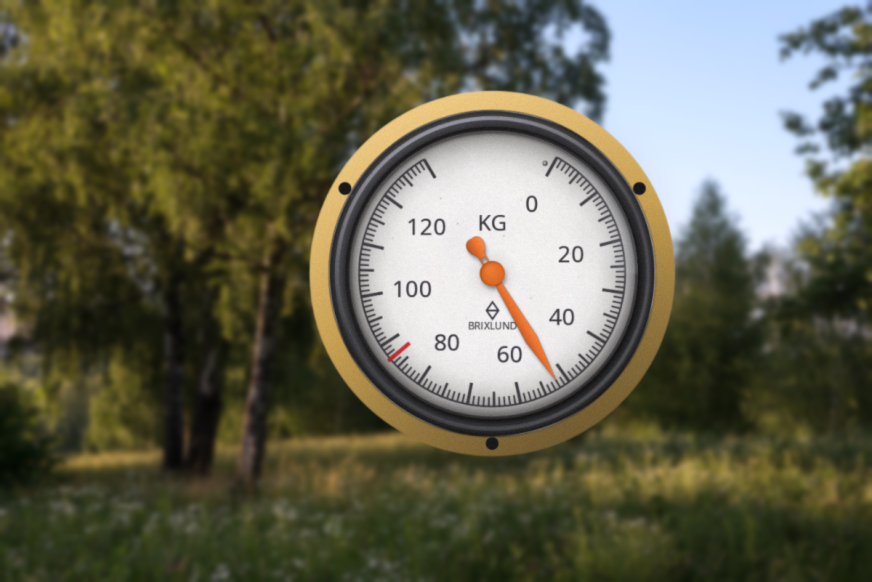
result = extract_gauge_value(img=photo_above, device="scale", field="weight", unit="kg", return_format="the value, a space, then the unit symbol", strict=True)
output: 52 kg
